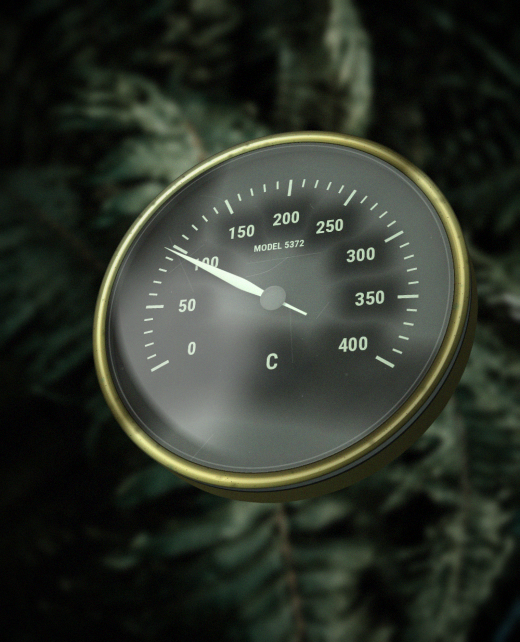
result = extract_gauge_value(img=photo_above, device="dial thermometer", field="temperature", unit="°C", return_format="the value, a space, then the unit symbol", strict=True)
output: 95 °C
